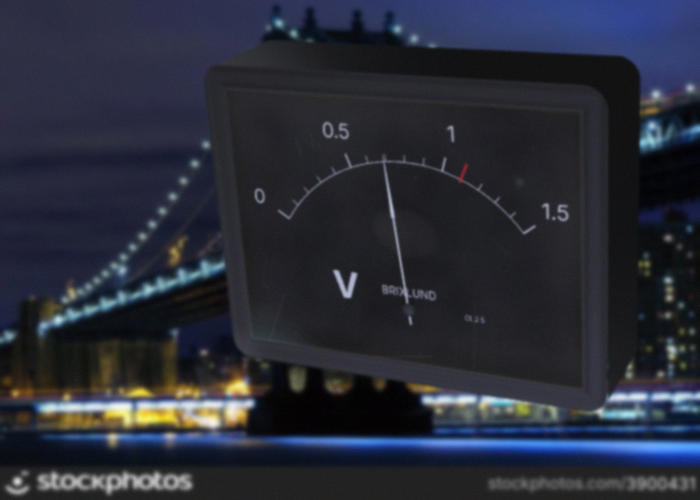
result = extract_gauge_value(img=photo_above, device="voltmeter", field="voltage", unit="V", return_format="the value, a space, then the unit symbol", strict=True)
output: 0.7 V
